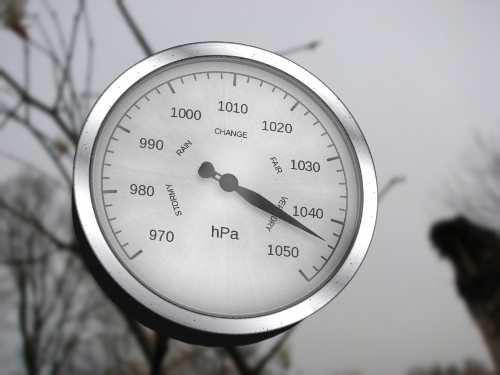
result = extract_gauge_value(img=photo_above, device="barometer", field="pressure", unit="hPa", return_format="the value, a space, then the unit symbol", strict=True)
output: 1044 hPa
